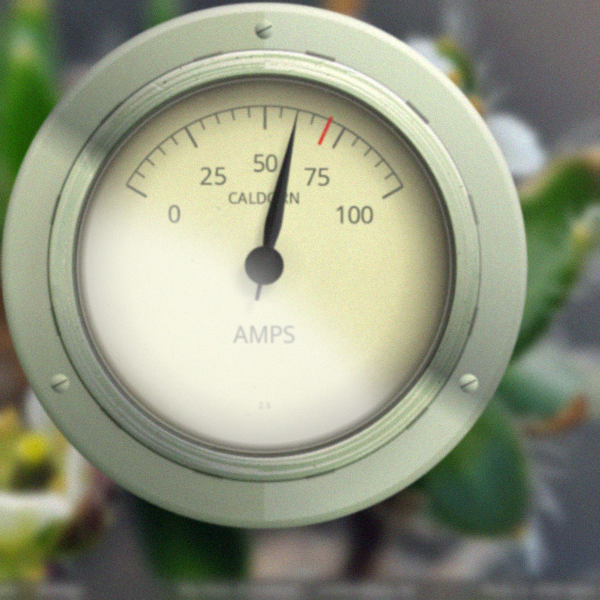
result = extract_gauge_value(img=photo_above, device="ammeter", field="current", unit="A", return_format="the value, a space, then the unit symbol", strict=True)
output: 60 A
